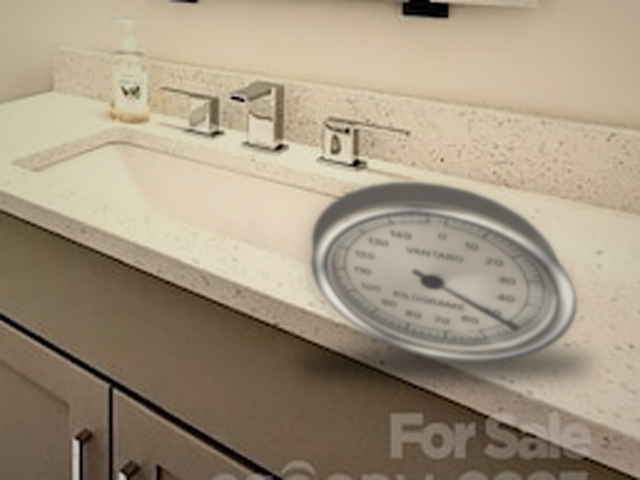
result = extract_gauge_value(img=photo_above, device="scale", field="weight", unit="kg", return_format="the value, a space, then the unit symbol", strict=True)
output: 50 kg
